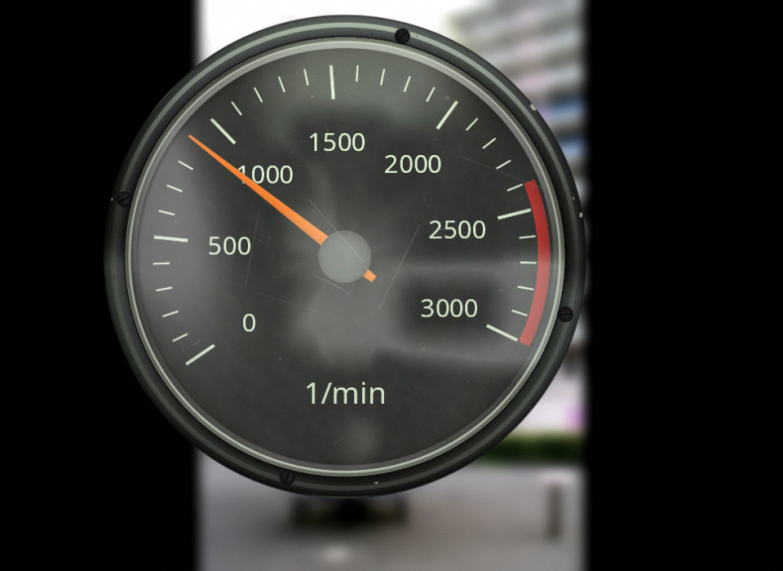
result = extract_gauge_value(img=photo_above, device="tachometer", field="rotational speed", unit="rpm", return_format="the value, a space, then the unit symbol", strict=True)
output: 900 rpm
